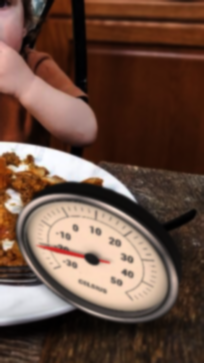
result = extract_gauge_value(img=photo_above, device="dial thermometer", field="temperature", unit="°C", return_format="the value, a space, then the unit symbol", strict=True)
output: -20 °C
